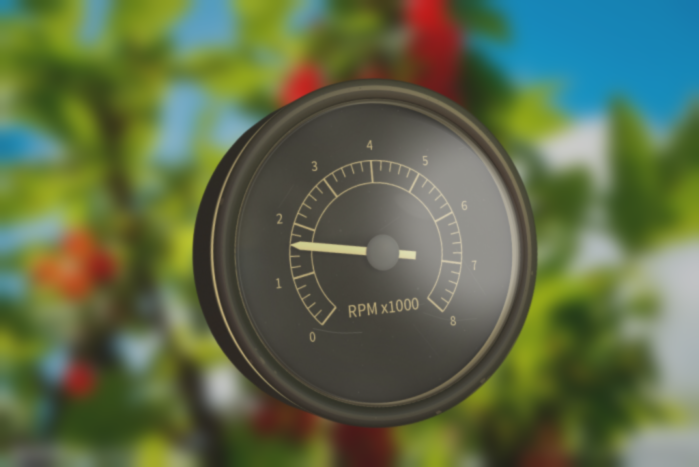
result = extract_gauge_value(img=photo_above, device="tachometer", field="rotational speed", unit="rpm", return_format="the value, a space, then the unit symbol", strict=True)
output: 1600 rpm
